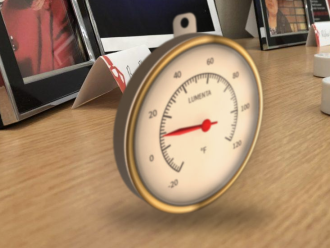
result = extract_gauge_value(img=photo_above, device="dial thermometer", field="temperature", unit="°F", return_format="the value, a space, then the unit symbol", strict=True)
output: 10 °F
